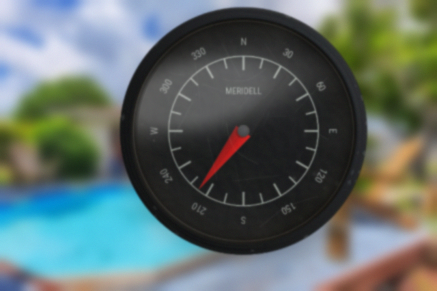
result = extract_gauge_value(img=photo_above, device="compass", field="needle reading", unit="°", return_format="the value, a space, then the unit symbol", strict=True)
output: 217.5 °
